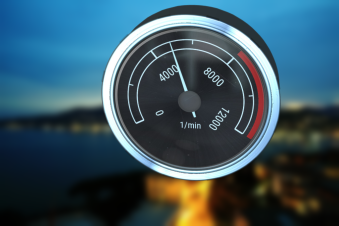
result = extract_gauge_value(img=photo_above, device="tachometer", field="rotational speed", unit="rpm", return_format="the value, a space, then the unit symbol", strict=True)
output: 5000 rpm
